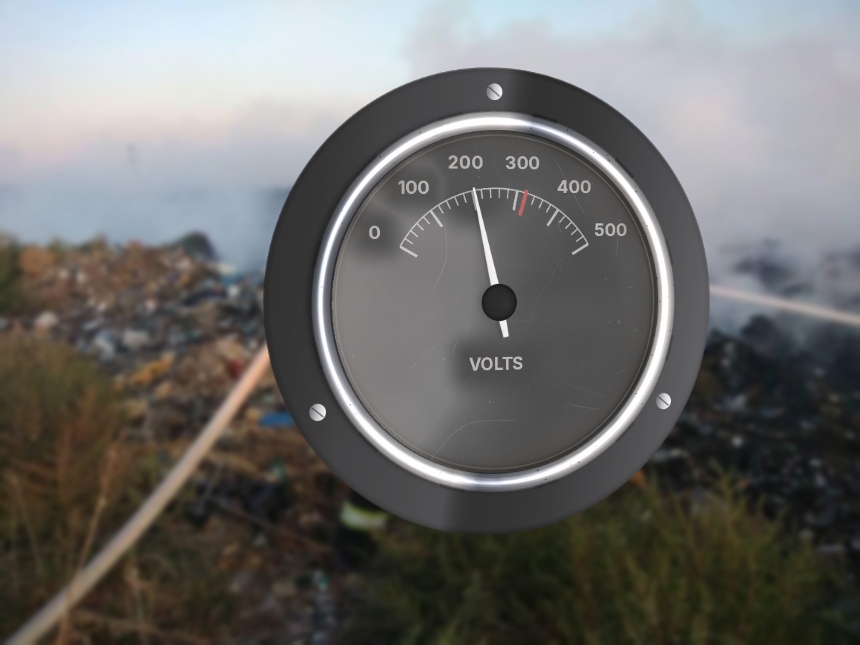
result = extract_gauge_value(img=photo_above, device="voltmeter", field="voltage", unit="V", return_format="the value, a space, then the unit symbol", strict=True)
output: 200 V
